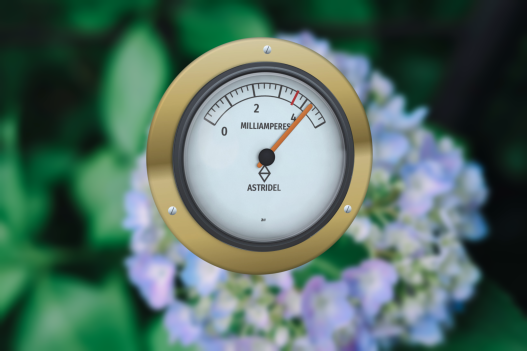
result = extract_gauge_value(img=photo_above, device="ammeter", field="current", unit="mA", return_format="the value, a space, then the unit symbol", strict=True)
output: 4.2 mA
